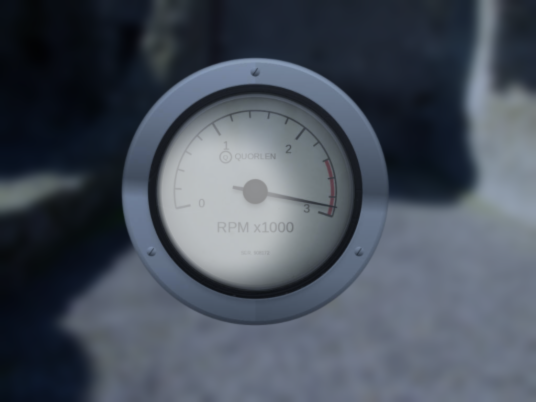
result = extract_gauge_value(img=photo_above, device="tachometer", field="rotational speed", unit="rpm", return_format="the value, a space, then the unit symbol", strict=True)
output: 2900 rpm
